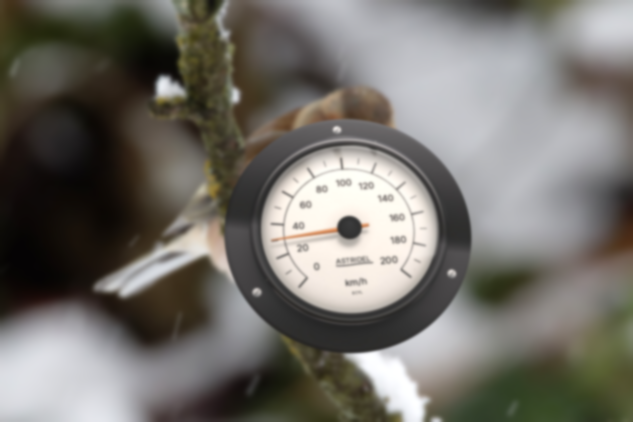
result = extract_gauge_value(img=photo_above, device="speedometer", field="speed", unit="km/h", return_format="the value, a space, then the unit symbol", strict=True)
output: 30 km/h
